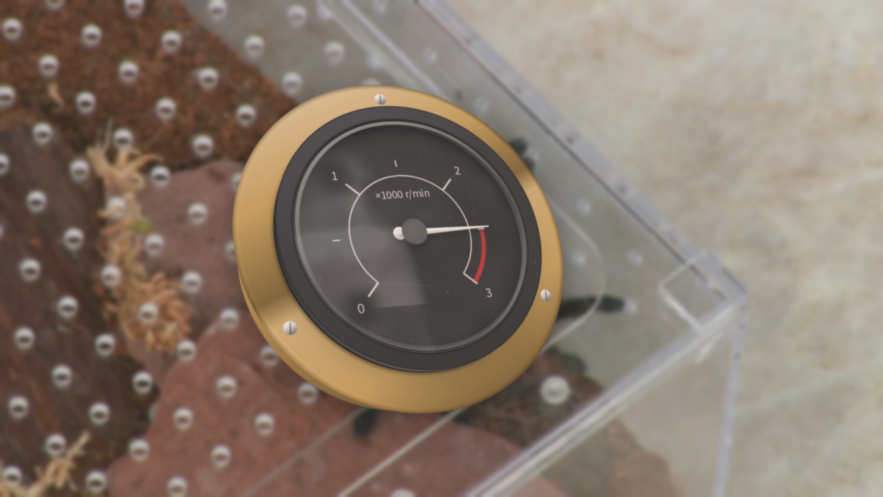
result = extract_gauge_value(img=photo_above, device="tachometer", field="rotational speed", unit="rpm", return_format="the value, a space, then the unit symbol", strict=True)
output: 2500 rpm
